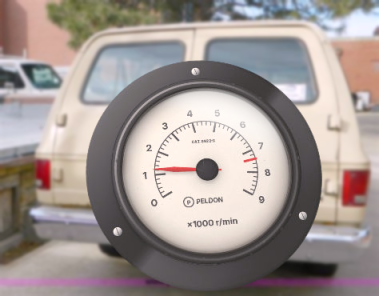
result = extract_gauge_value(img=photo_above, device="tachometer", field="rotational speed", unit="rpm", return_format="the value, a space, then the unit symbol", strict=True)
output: 1200 rpm
